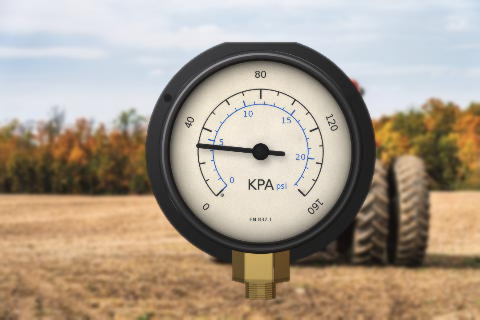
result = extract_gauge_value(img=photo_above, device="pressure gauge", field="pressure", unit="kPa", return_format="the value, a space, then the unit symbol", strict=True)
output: 30 kPa
